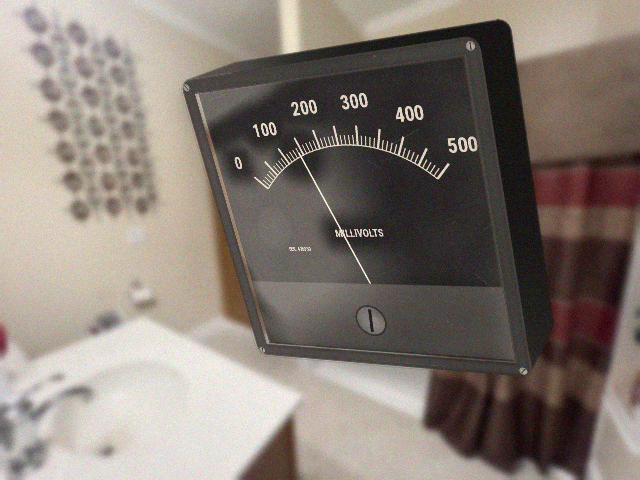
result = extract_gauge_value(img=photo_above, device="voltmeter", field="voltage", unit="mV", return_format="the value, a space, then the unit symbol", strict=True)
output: 150 mV
